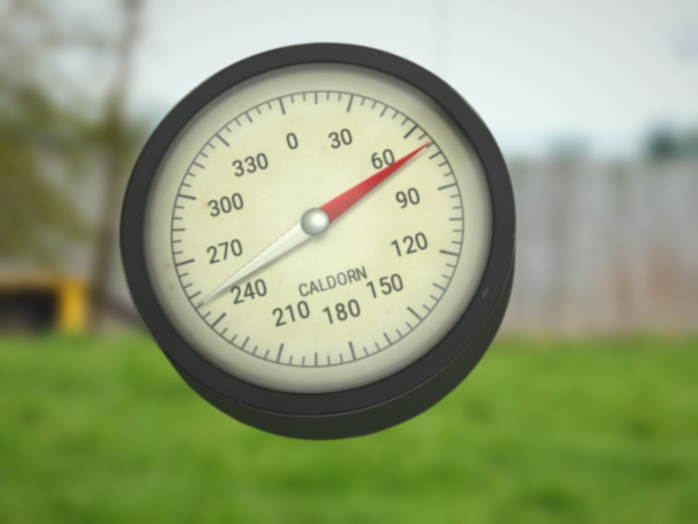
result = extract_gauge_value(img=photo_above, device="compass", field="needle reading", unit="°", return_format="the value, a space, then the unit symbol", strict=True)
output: 70 °
